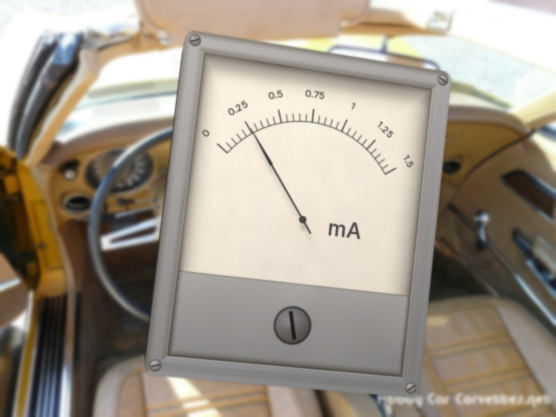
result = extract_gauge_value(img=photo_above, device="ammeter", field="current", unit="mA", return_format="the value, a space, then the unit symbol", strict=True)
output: 0.25 mA
